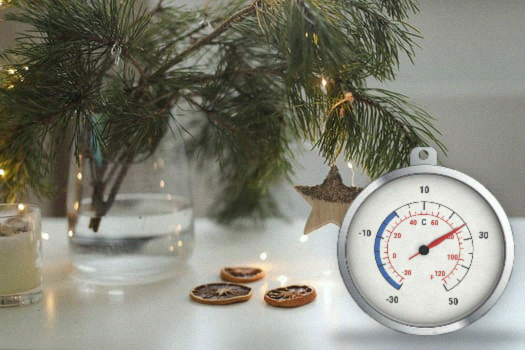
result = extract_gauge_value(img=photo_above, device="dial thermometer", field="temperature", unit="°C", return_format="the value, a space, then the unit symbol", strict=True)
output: 25 °C
